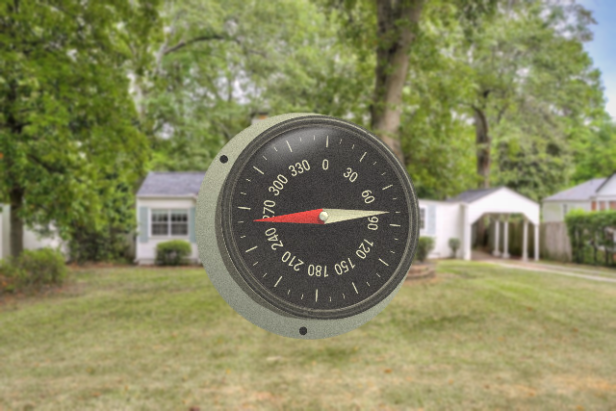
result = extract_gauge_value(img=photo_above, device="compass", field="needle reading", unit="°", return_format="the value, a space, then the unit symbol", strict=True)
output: 260 °
